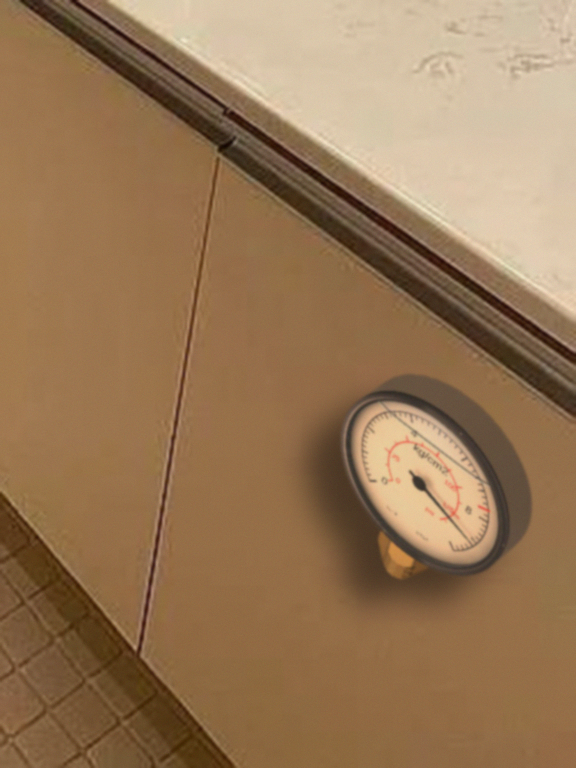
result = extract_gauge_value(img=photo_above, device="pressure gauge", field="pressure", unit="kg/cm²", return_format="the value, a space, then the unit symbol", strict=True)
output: 9 kg/cm²
